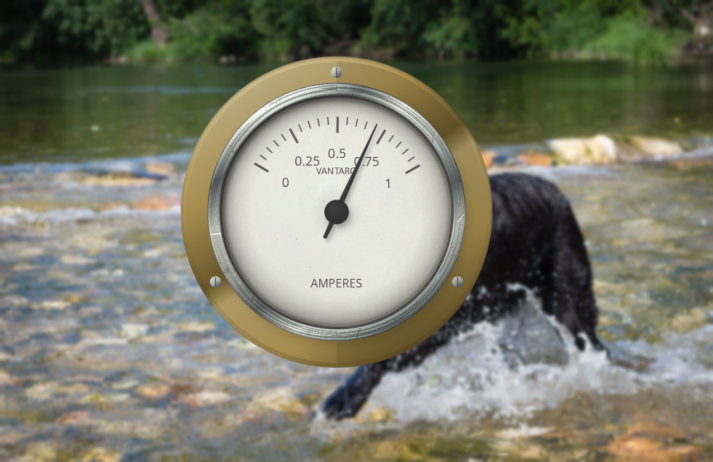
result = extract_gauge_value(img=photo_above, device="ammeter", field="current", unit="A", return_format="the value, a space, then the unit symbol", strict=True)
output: 0.7 A
